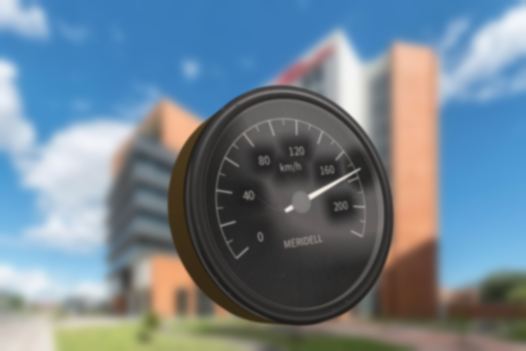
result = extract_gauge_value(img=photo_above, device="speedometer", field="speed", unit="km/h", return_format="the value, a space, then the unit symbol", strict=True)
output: 175 km/h
